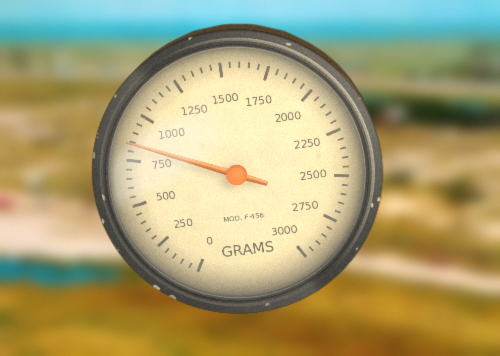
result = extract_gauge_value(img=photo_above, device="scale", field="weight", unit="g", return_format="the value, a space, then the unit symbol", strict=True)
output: 850 g
